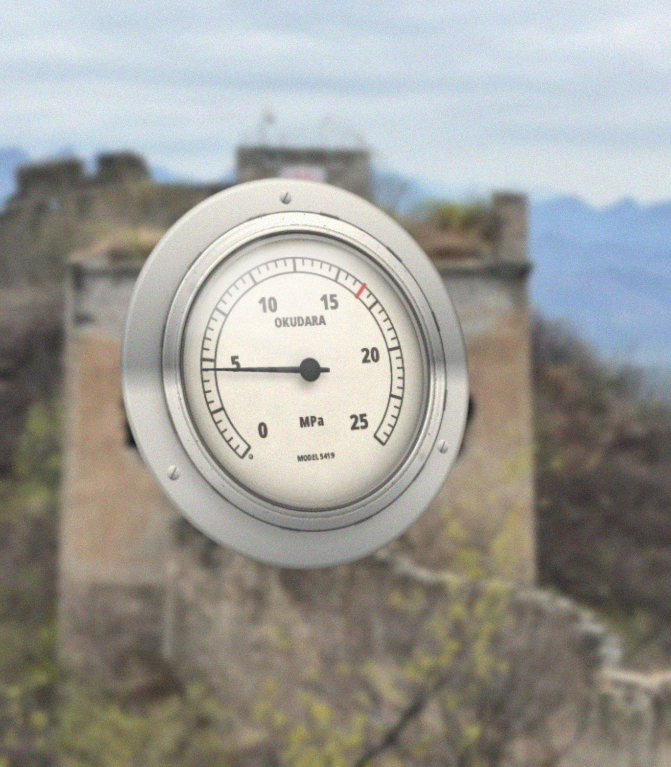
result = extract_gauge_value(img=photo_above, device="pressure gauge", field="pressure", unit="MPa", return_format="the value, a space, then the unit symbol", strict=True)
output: 4.5 MPa
